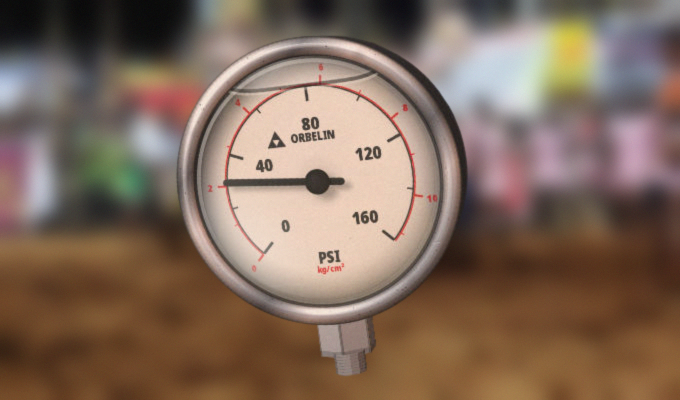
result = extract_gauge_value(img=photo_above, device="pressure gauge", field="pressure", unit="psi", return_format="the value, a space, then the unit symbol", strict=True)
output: 30 psi
